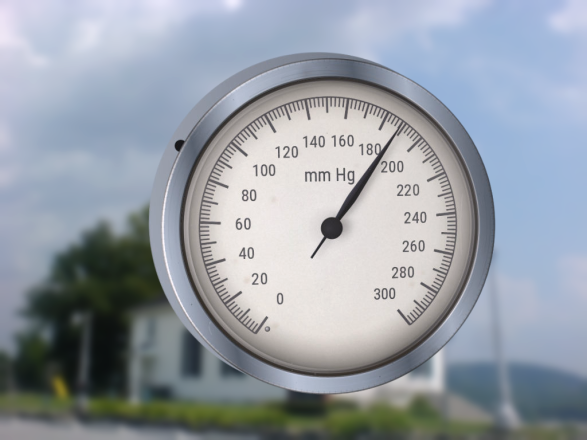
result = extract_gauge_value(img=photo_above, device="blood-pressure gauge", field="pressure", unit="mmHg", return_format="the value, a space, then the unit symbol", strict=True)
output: 188 mmHg
